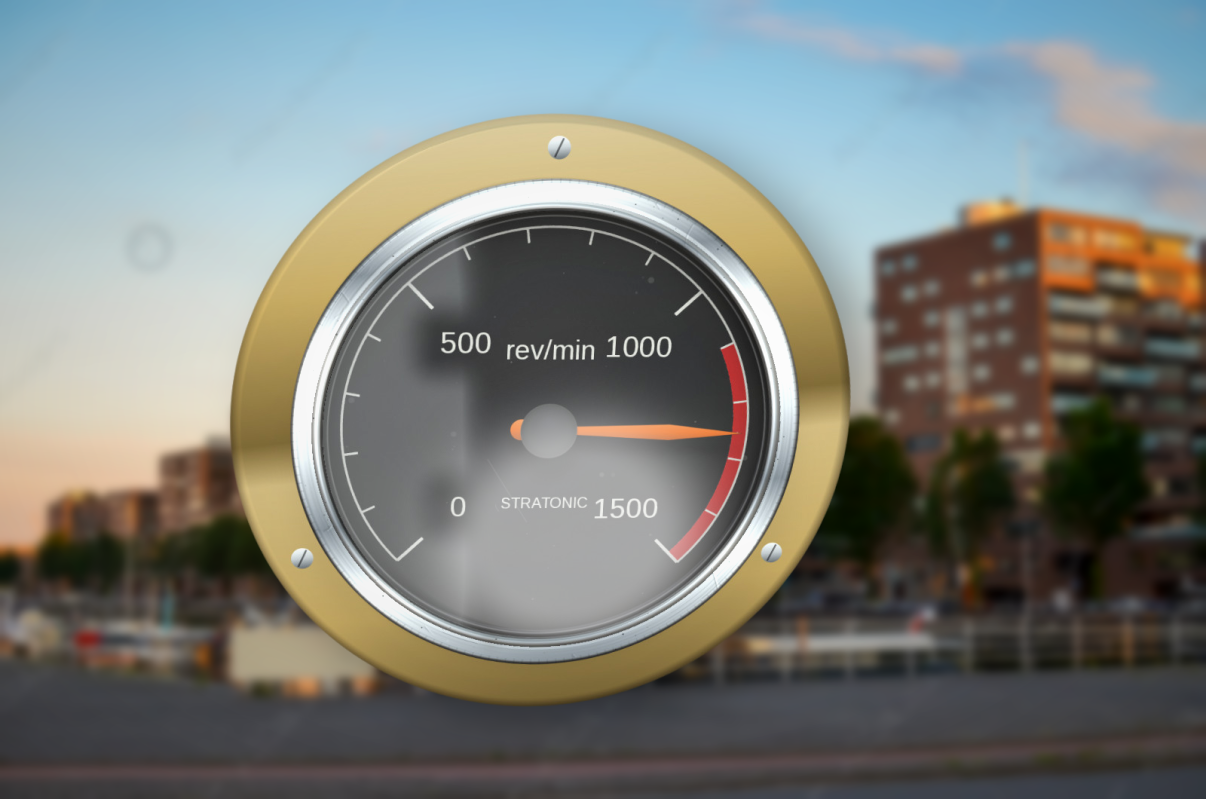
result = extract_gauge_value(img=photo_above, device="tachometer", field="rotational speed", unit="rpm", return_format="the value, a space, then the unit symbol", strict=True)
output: 1250 rpm
